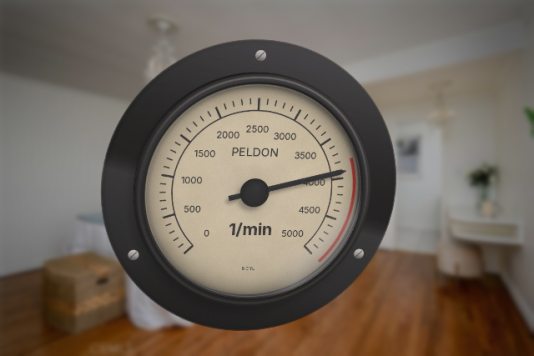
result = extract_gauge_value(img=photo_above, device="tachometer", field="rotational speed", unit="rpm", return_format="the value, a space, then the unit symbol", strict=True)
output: 3900 rpm
